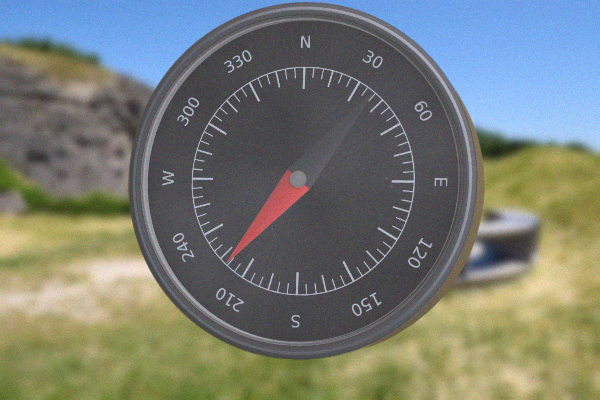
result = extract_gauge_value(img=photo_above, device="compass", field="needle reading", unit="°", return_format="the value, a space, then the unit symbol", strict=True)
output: 220 °
